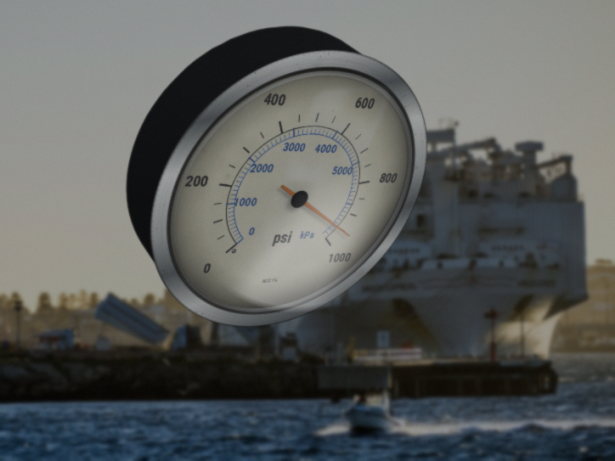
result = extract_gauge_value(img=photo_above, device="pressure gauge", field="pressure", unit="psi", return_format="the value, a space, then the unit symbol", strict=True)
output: 950 psi
